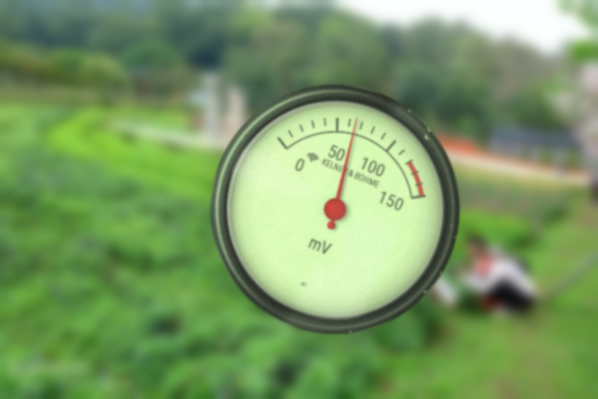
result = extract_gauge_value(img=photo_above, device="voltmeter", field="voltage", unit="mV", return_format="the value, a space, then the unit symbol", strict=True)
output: 65 mV
